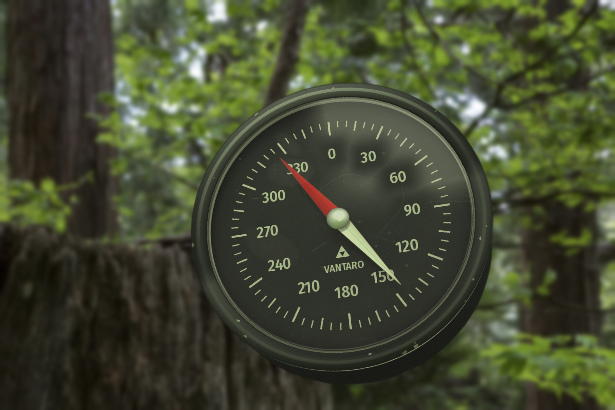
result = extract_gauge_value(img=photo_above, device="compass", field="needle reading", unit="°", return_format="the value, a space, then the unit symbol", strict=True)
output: 325 °
